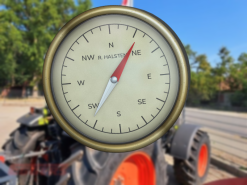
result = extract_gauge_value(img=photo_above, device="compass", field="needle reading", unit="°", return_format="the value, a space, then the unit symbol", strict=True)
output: 35 °
